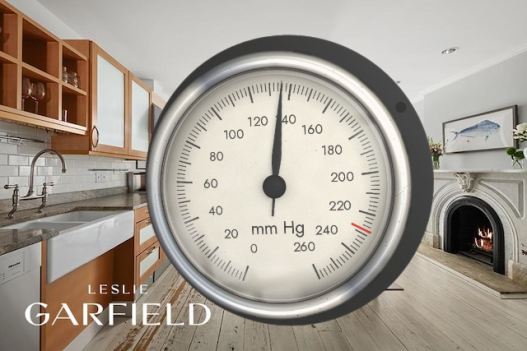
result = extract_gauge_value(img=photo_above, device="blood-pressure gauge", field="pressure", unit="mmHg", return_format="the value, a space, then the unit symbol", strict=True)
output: 136 mmHg
